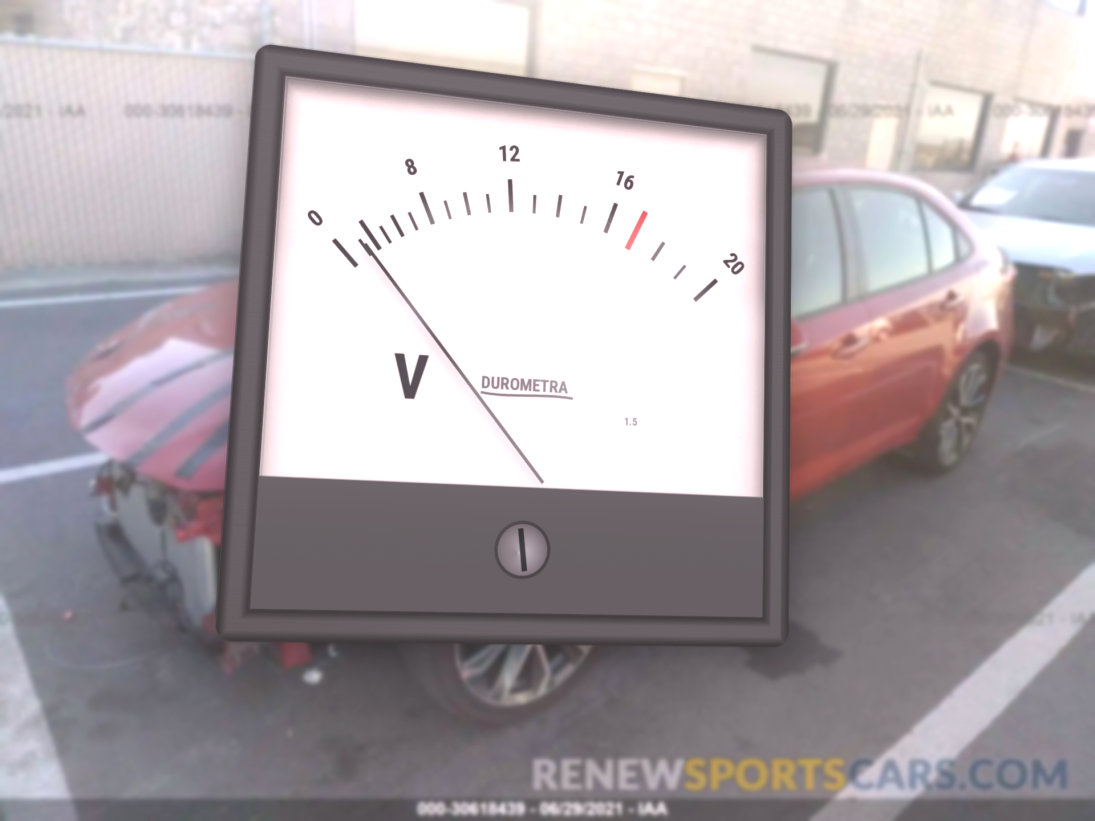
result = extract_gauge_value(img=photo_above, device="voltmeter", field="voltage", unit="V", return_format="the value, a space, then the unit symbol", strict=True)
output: 3 V
